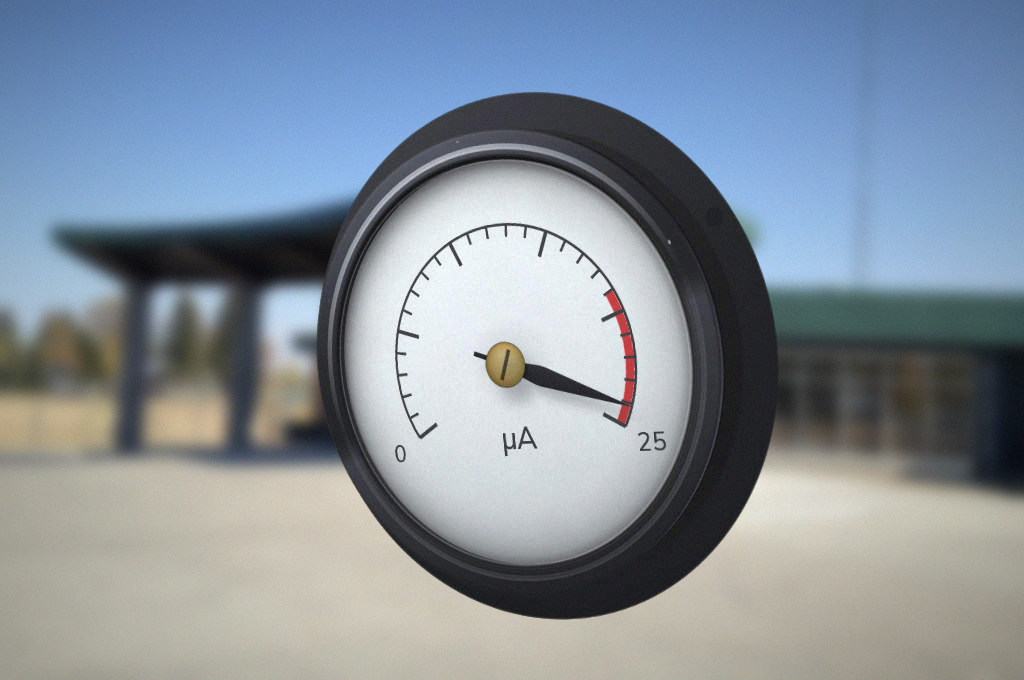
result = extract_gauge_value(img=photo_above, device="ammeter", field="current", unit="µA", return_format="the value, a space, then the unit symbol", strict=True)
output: 24 µA
